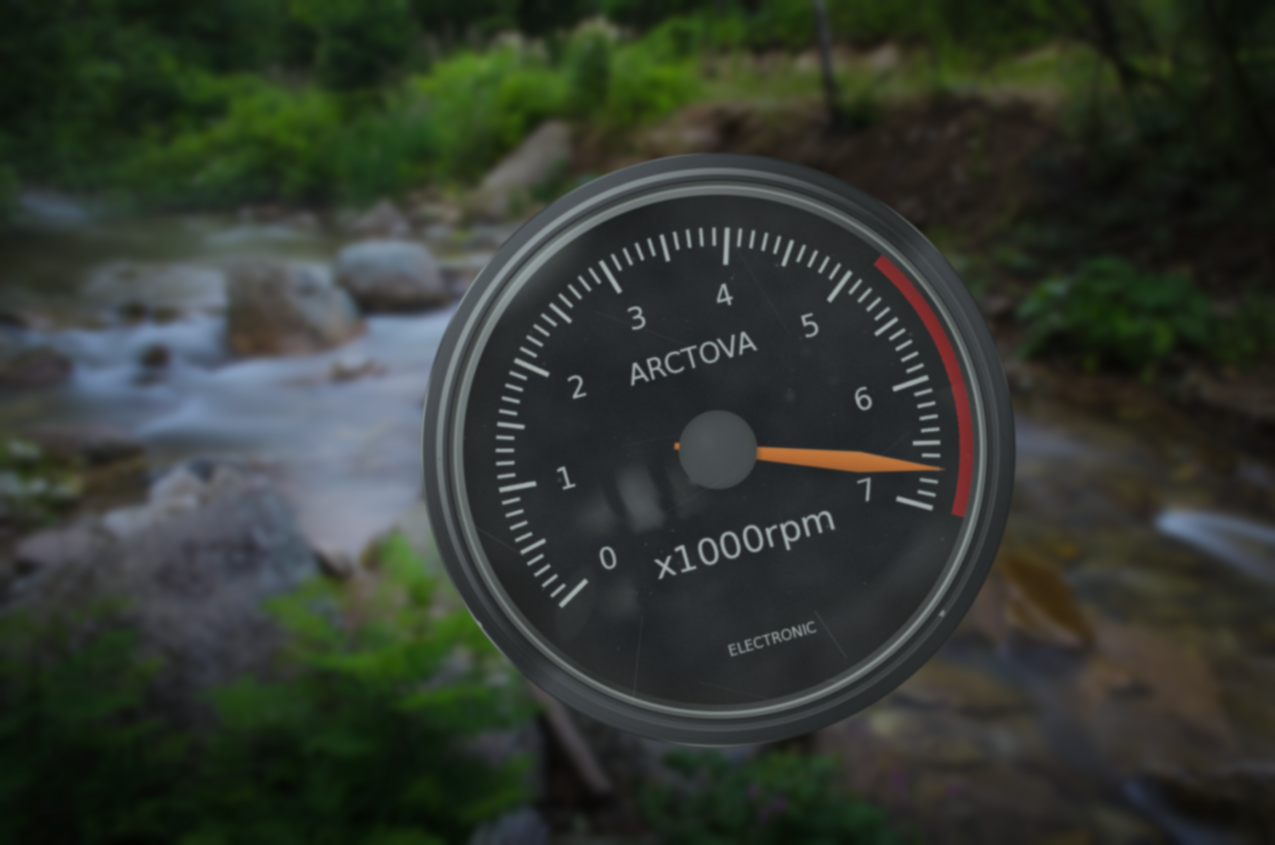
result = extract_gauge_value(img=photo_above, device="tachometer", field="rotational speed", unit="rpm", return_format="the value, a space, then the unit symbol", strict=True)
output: 6700 rpm
